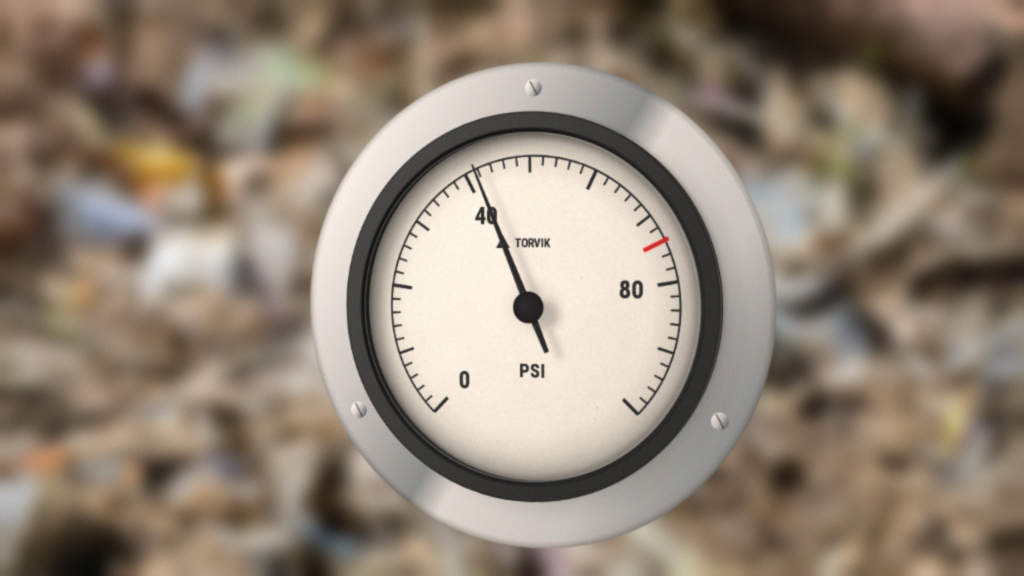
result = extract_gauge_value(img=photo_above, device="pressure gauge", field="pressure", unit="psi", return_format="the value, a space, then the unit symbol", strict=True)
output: 42 psi
